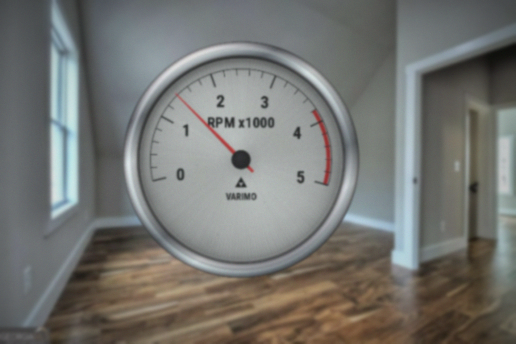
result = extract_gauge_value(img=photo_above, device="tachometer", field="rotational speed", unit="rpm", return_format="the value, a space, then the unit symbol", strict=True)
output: 1400 rpm
